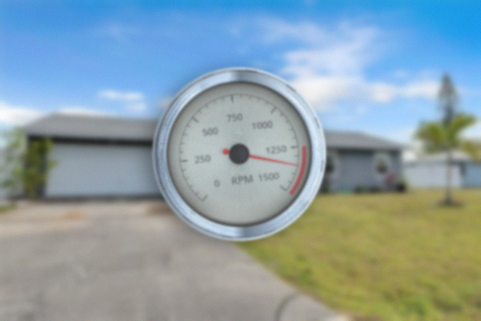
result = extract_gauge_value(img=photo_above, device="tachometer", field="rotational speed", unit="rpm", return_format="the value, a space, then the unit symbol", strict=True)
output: 1350 rpm
